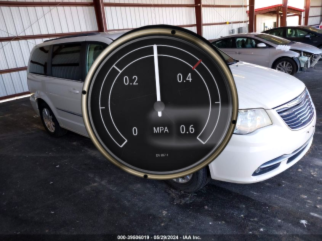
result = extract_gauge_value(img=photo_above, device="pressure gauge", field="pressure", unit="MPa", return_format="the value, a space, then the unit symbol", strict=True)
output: 0.3 MPa
